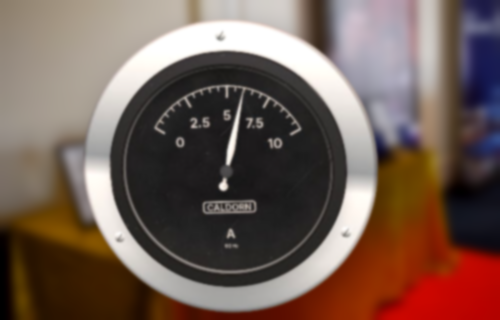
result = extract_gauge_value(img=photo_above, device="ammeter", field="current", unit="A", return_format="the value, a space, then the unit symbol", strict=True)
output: 6 A
